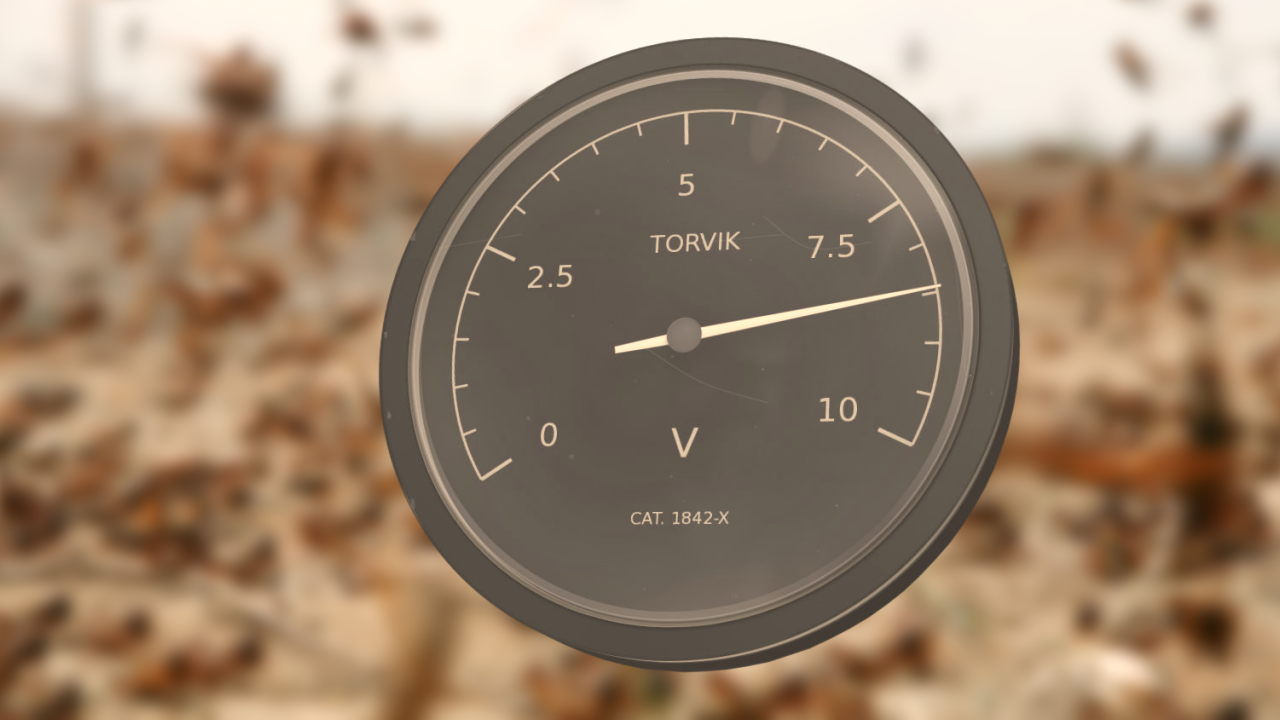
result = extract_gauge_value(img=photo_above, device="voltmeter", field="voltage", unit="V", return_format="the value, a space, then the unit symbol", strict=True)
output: 8.5 V
